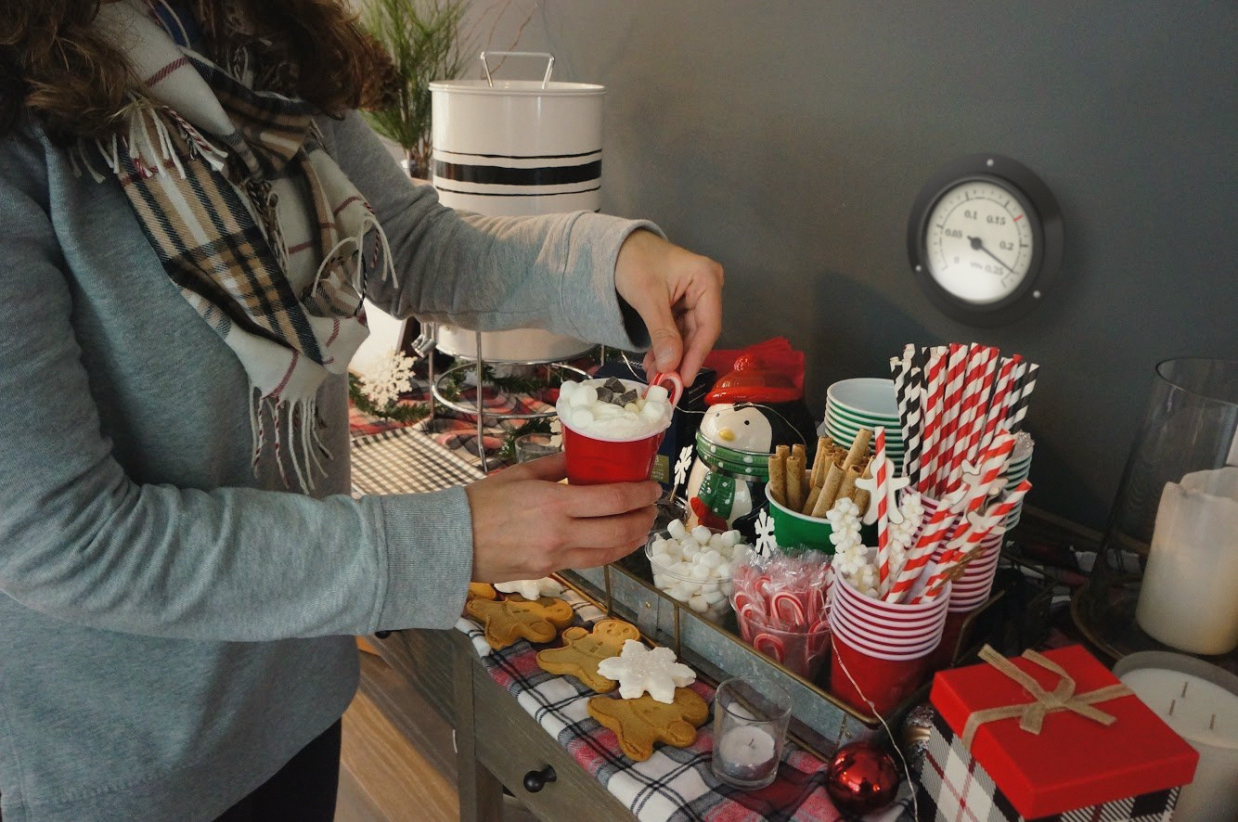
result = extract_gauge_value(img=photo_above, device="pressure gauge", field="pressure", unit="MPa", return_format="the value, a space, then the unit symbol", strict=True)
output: 0.23 MPa
